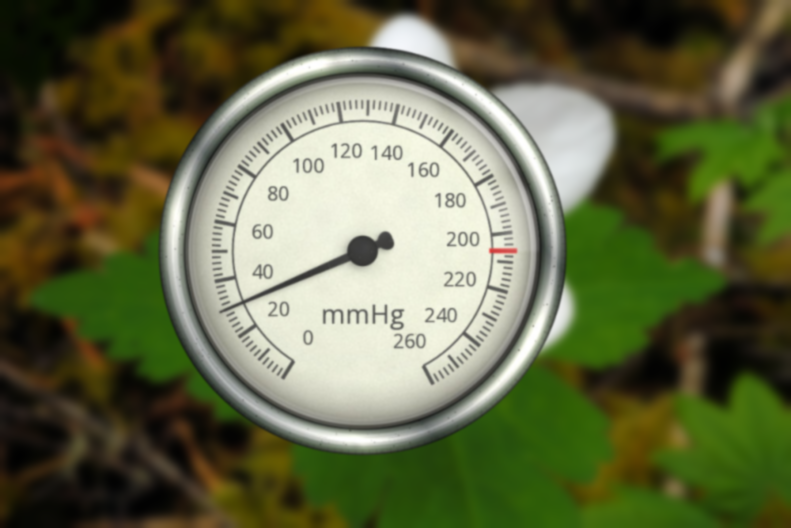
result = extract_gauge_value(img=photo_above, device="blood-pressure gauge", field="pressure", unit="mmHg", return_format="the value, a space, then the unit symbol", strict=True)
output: 30 mmHg
